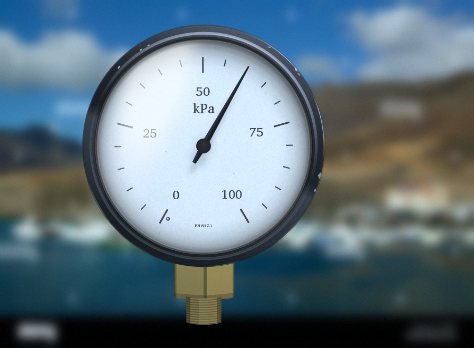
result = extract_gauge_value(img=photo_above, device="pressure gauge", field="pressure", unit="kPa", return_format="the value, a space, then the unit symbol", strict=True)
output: 60 kPa
